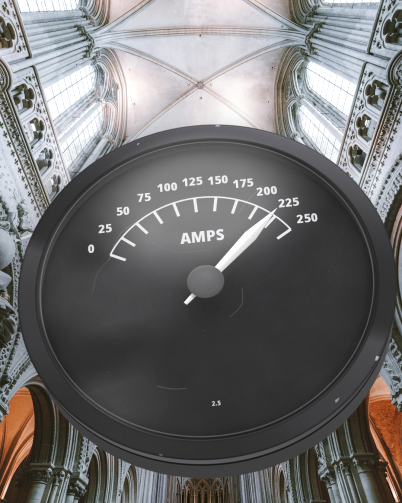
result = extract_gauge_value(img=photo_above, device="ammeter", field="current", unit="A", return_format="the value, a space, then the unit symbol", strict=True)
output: 225 A
